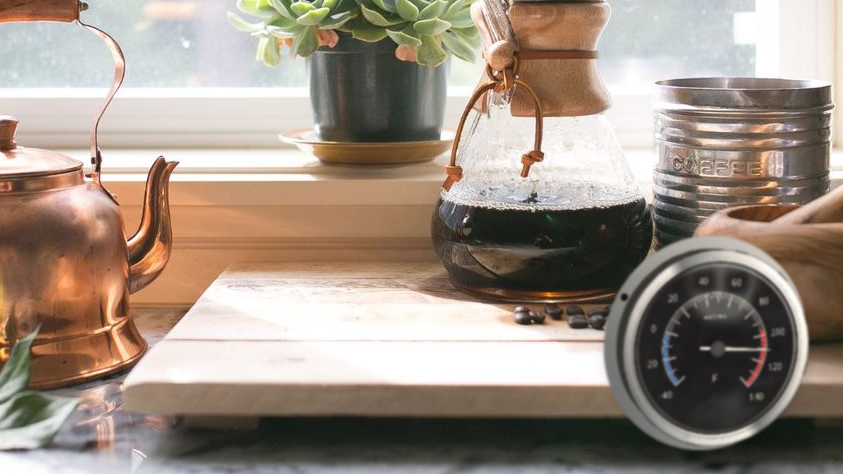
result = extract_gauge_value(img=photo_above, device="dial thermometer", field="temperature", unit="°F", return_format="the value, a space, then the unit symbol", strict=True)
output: 110 °F
